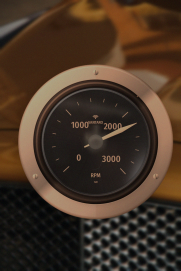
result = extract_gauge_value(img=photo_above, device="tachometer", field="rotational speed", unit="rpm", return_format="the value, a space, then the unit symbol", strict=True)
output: 2200 rpm
